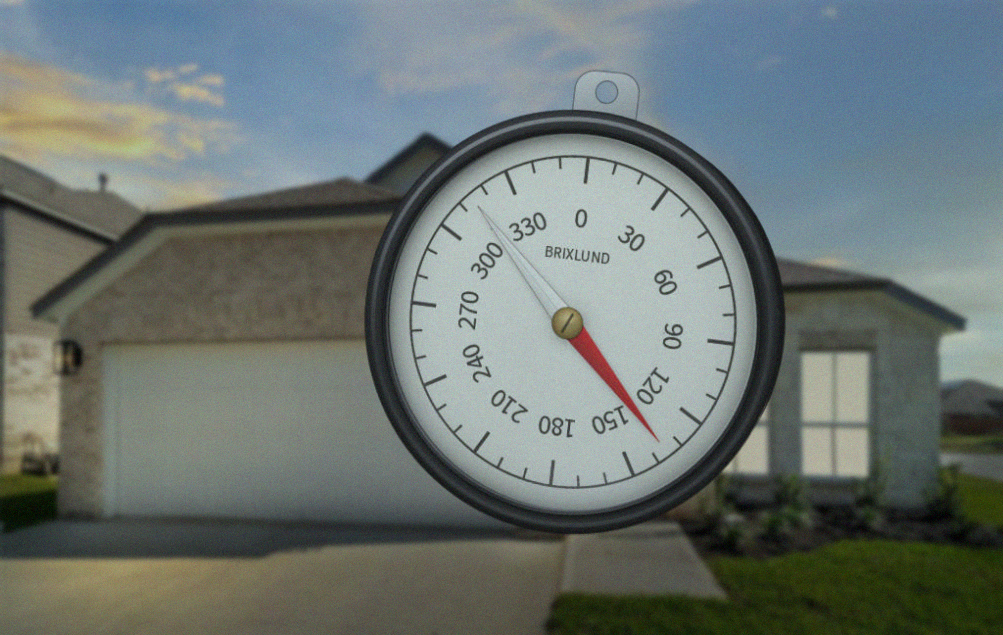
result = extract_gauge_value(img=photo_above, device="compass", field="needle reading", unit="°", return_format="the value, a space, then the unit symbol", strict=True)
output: 135 °
